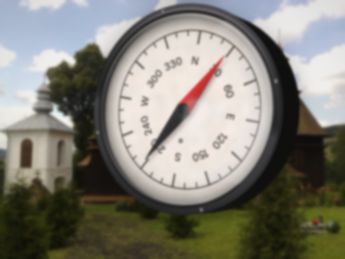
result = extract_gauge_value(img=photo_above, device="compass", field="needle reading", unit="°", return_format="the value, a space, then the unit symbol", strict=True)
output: 30 °
